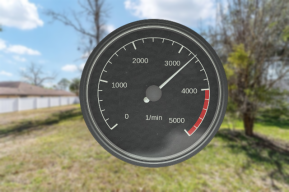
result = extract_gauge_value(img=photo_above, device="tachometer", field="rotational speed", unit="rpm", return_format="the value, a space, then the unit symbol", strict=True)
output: 3300 rpm
